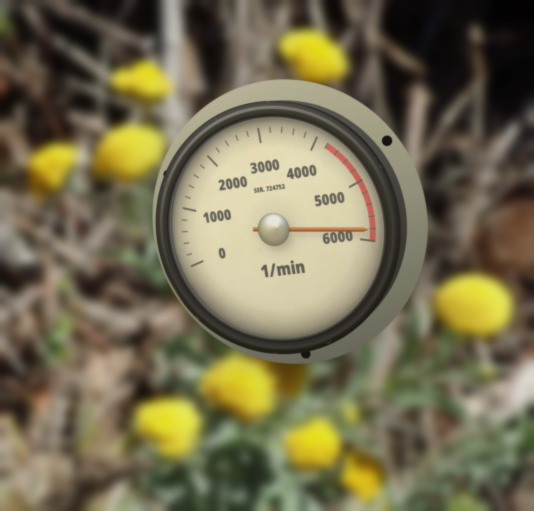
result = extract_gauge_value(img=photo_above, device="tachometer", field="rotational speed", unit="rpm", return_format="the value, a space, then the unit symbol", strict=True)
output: 5800 rpm
